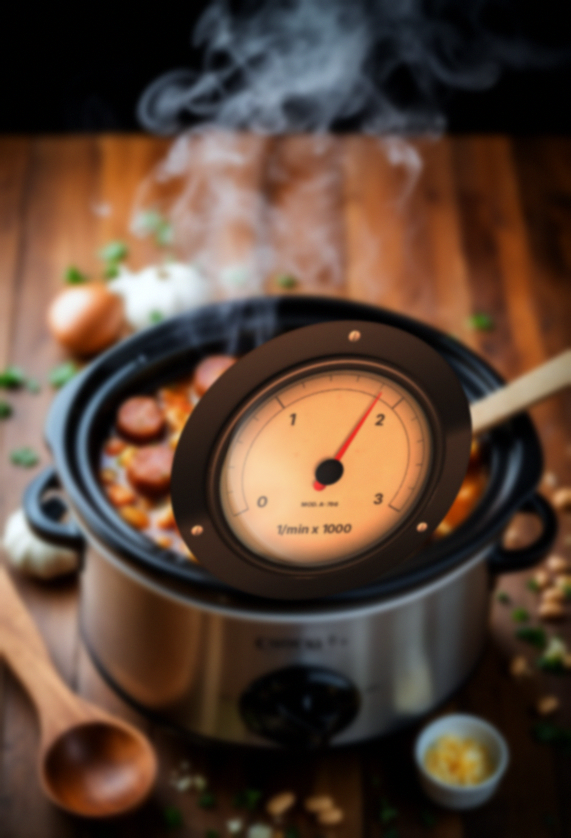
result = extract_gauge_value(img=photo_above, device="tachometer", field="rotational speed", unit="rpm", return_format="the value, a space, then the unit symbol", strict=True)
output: 1800 rpm
